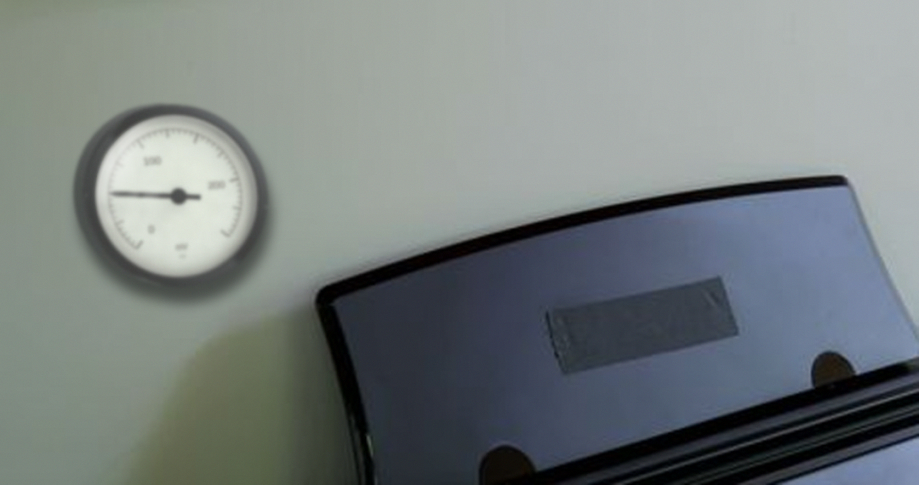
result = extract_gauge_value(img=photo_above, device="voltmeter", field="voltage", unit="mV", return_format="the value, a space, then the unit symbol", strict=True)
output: 50 mV
